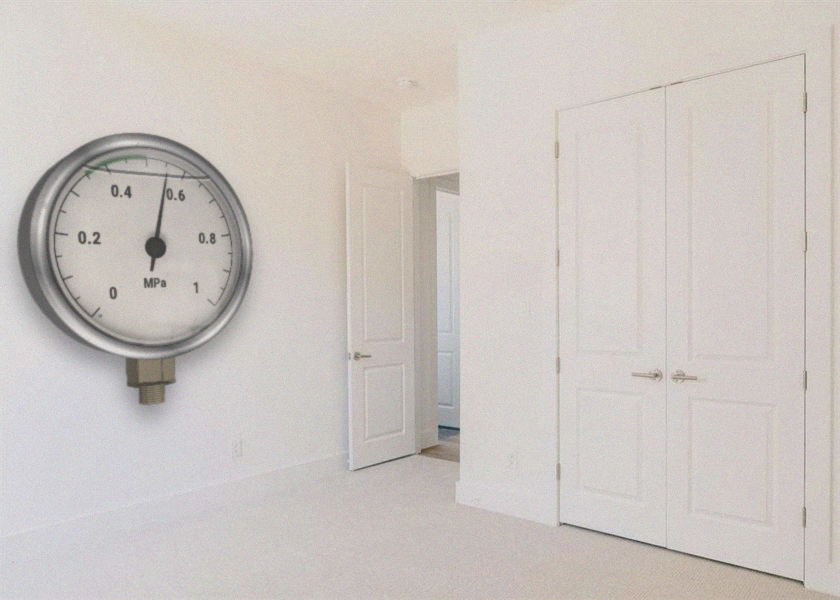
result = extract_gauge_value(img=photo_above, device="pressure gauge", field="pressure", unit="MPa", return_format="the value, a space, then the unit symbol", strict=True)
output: 0.55 MPa
